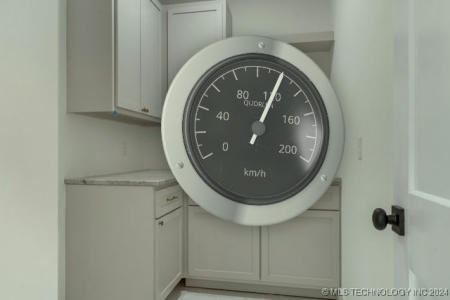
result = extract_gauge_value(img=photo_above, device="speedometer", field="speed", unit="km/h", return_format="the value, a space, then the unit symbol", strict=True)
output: 120 km/h
